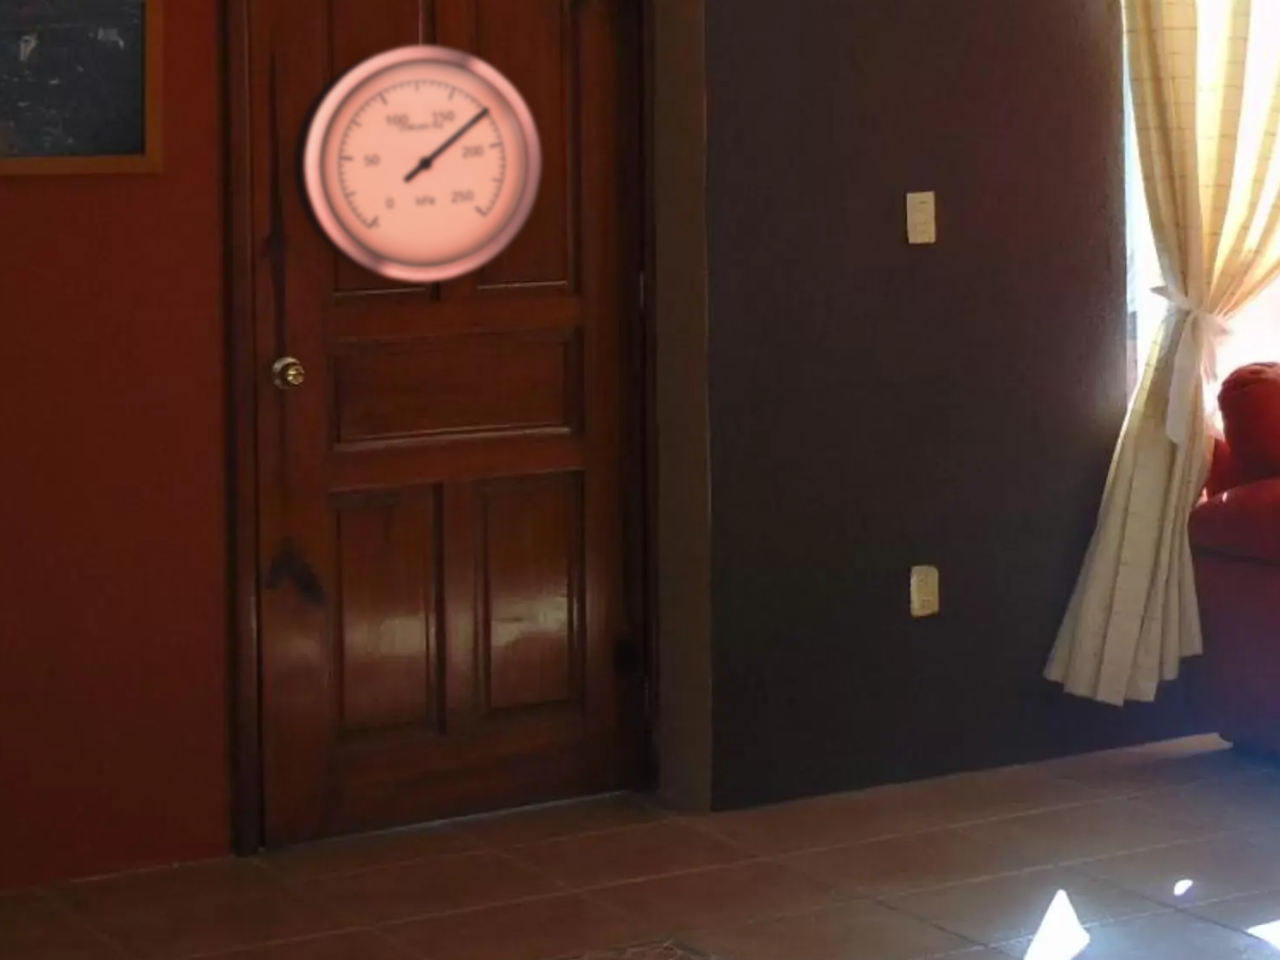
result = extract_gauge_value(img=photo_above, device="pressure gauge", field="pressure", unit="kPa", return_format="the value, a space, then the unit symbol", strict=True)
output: 175 kPa
